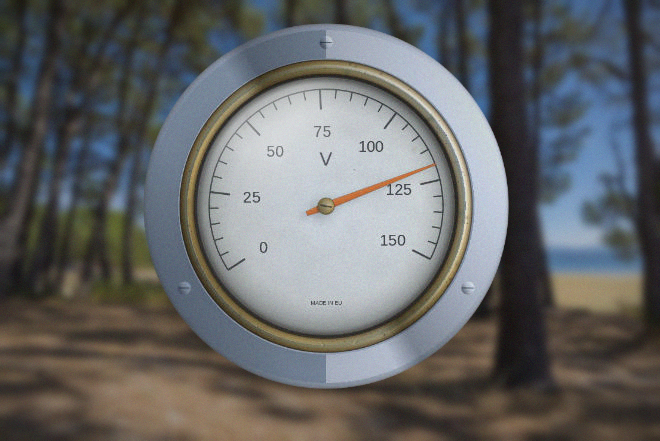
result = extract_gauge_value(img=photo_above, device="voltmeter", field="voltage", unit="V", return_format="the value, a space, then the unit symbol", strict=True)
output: 120 V
